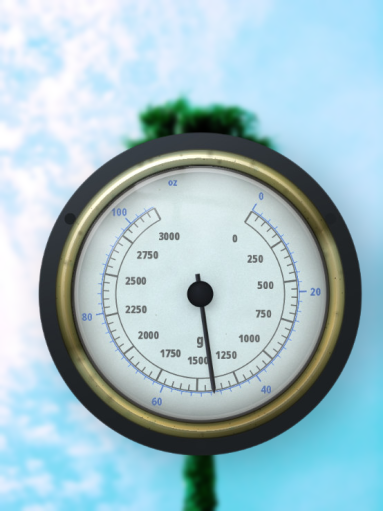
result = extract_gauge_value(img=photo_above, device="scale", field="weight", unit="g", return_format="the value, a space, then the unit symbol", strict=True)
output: 1400 g
